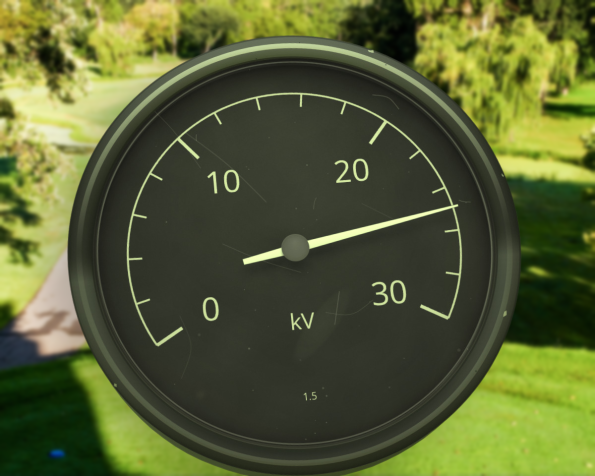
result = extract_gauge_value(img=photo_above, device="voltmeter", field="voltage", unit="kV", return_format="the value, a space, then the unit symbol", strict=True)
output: 25 kV
